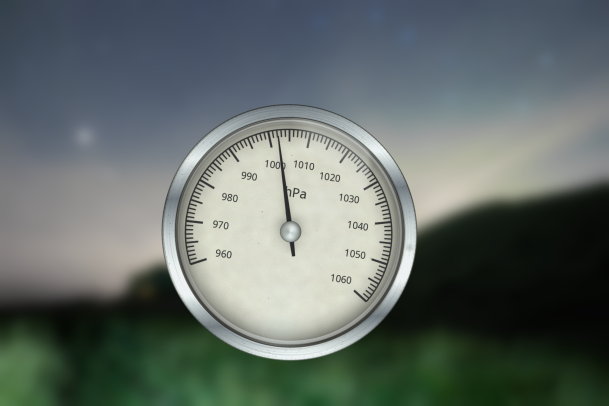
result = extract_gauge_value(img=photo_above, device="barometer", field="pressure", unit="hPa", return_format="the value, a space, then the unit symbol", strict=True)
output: 1002 hPa
